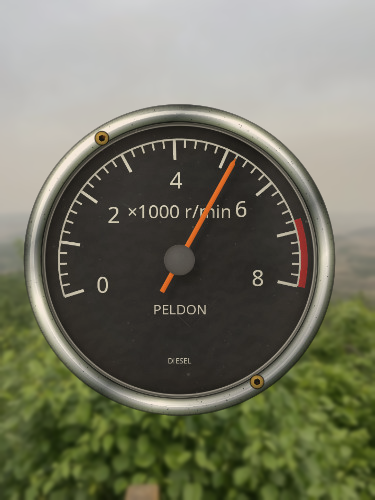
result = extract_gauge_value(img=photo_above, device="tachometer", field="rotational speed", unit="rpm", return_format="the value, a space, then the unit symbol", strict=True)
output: 5200 rpm
